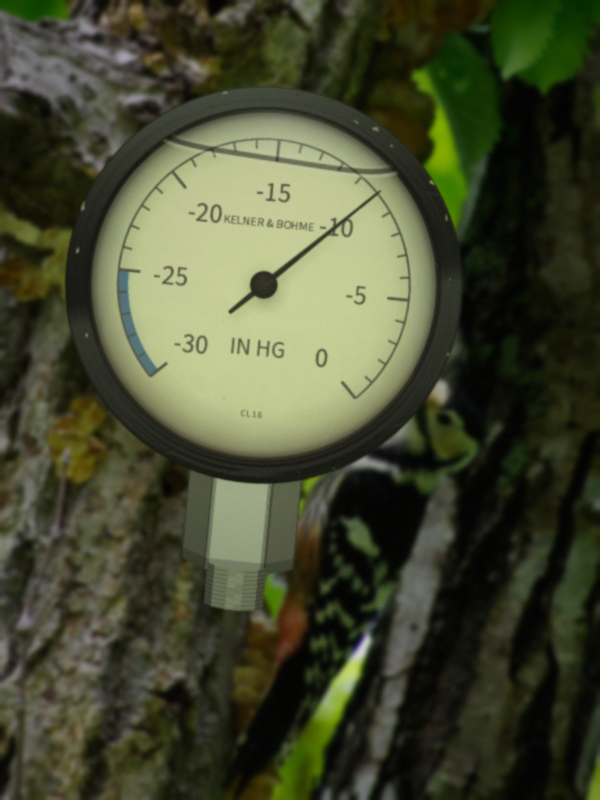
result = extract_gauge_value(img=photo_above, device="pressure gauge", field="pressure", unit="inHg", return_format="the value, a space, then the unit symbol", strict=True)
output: -10 inHg
